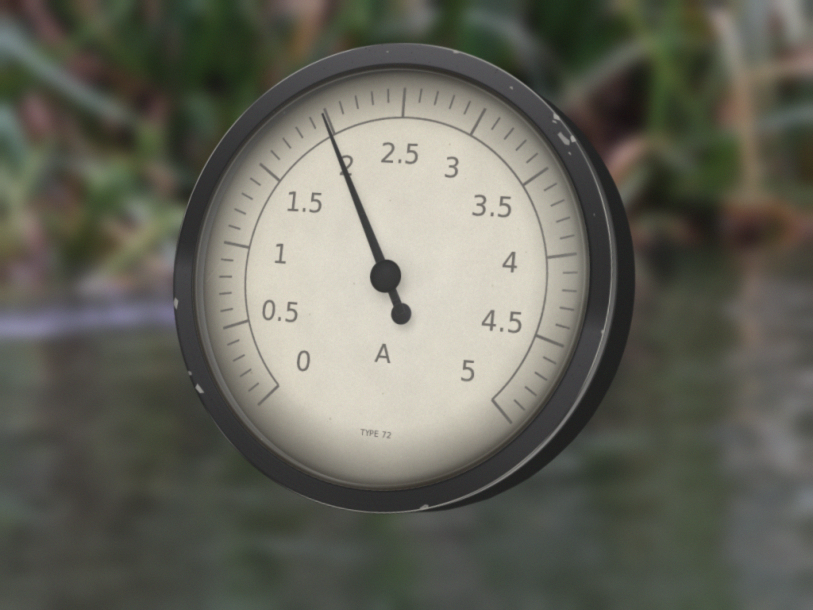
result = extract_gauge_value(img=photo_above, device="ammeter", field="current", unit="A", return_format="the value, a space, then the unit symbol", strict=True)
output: 2 A
